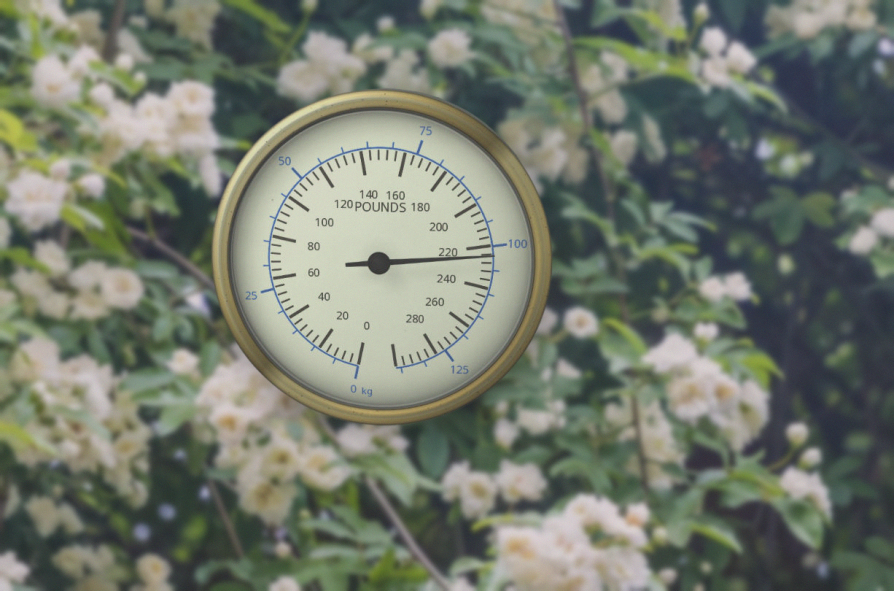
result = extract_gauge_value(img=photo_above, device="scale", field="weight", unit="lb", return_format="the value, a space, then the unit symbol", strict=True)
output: 224 lb
